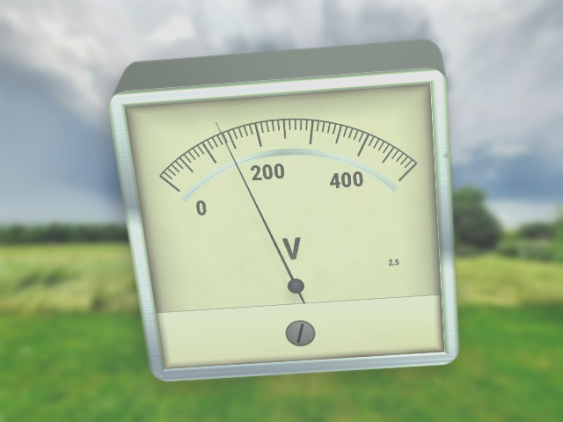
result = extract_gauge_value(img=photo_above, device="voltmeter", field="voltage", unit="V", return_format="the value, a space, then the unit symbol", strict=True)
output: 140 V
